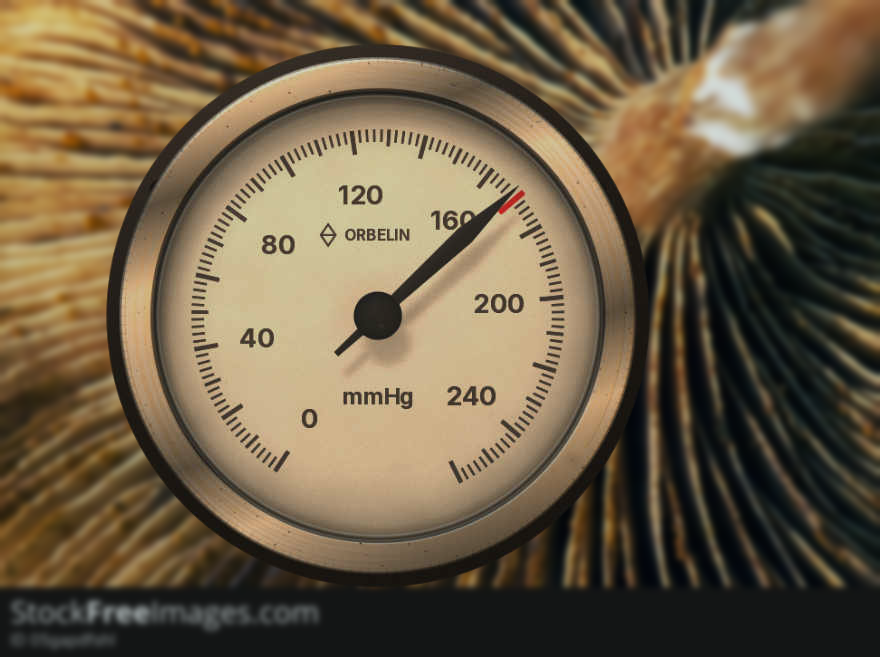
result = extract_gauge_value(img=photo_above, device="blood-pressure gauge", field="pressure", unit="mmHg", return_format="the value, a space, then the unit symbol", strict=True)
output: 168 mmHg
